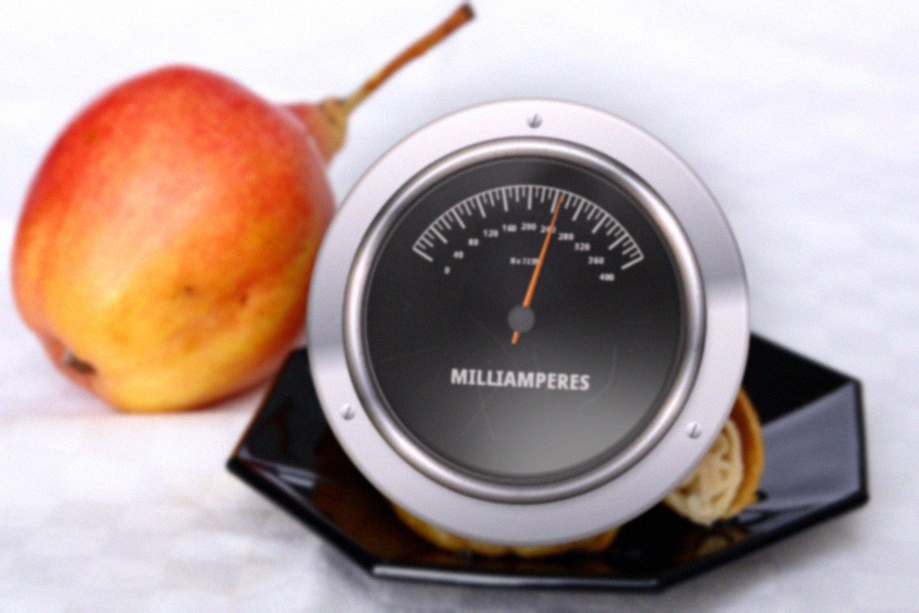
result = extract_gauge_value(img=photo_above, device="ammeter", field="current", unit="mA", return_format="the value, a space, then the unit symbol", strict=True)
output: 250 mA
